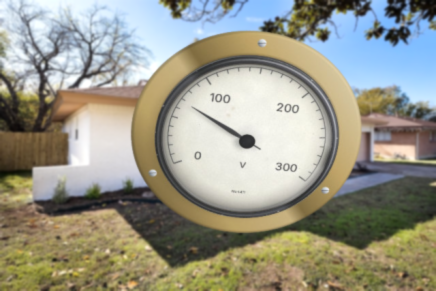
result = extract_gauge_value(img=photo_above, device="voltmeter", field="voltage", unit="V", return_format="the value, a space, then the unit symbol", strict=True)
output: 70 V
